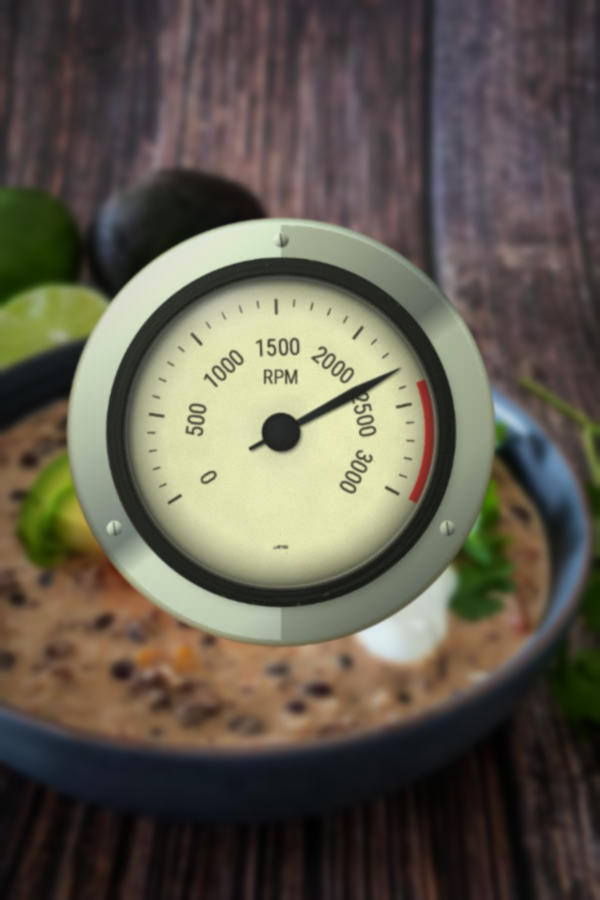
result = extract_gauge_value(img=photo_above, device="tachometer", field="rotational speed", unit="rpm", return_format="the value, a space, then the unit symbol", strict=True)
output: 2300 rpm
